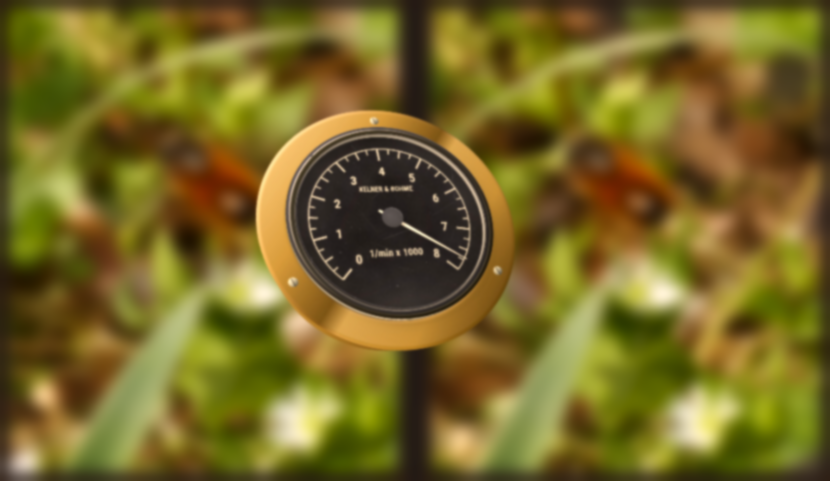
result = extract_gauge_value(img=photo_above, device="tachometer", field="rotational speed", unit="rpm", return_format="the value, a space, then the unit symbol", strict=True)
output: 7750 rpm
